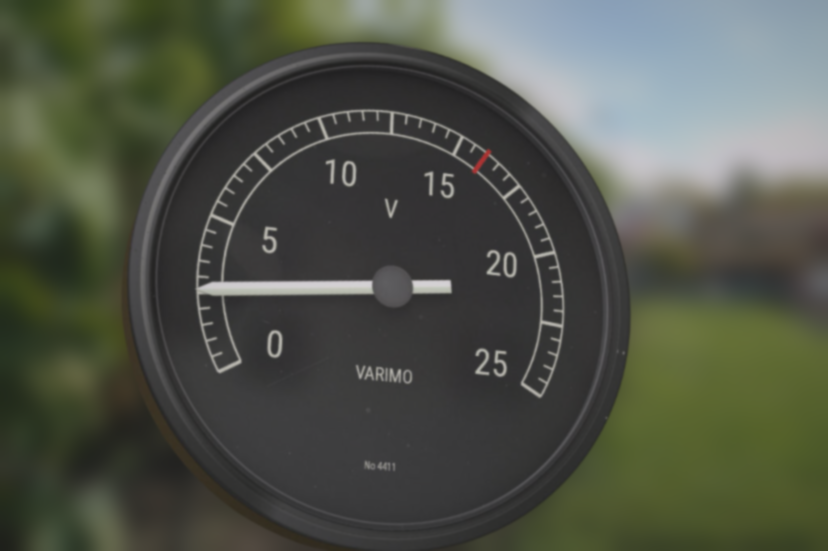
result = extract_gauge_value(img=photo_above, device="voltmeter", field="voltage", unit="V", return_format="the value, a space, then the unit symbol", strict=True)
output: 2.5 V
